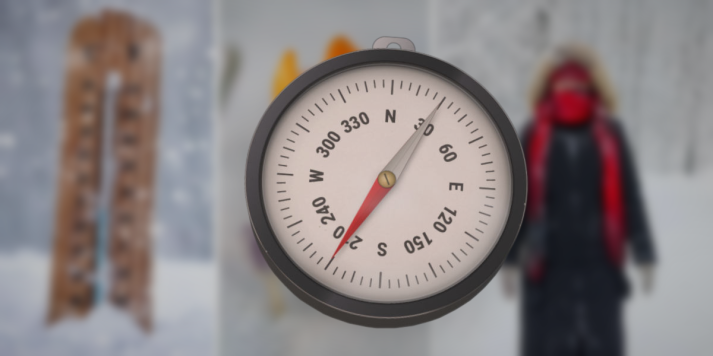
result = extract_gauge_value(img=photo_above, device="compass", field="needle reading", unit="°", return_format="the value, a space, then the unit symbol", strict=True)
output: 210 °
